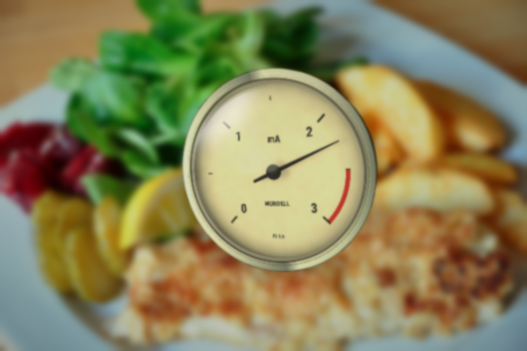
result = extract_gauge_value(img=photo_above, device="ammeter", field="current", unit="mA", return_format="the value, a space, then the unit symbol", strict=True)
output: 2.25 mA
